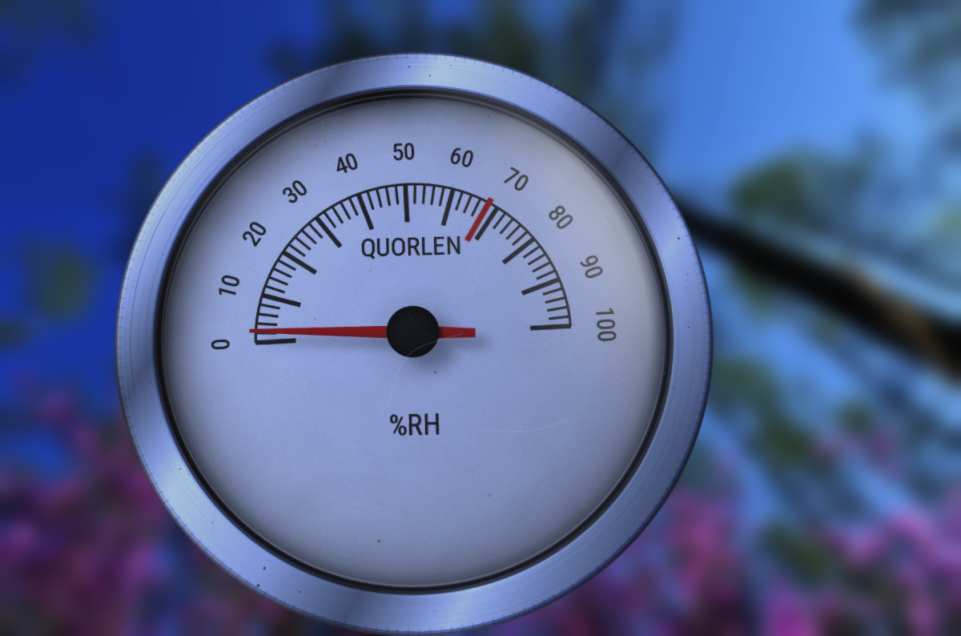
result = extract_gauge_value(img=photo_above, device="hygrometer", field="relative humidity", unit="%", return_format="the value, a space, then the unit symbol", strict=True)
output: 2 %
